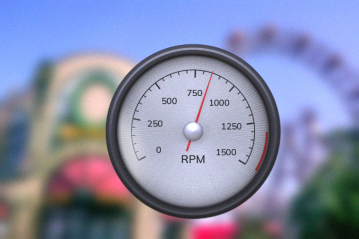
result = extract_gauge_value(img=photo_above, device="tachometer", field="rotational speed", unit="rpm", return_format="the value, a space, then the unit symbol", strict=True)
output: 850 rpm
